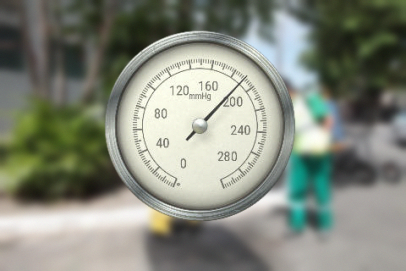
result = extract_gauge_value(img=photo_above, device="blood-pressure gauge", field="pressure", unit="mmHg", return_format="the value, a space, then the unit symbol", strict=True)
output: 190 mmHg
